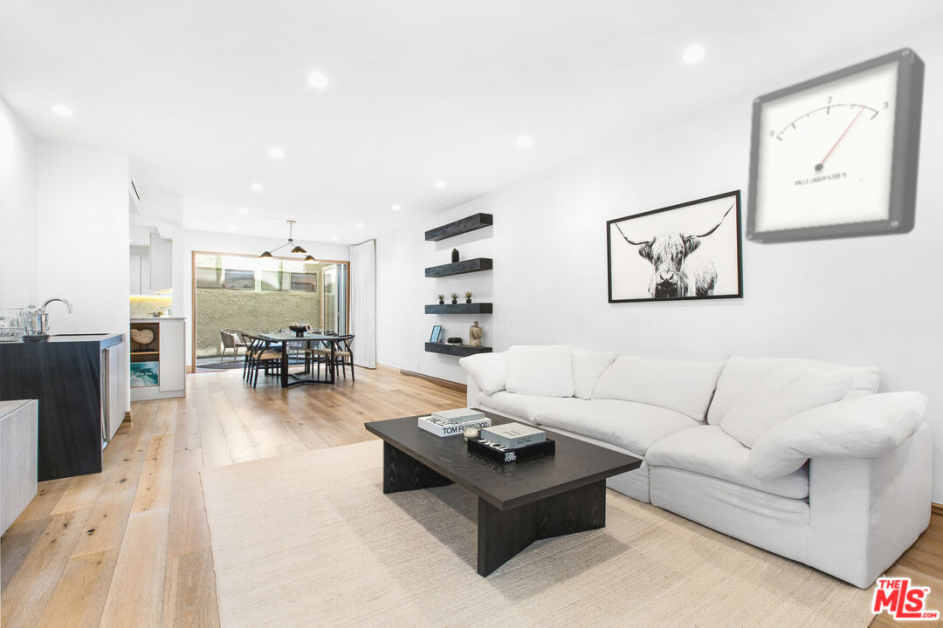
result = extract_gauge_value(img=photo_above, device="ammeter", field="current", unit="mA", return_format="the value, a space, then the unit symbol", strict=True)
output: 2.75 mA
